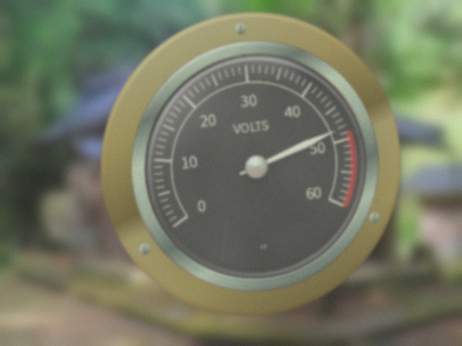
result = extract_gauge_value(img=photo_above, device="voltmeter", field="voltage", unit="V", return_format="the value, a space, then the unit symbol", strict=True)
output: 48 V
